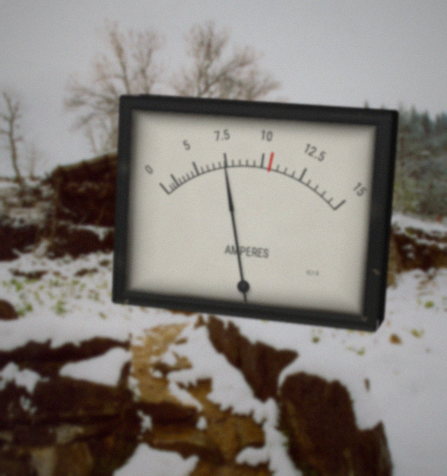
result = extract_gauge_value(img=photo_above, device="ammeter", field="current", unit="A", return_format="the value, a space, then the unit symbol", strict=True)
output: 7.5 A
